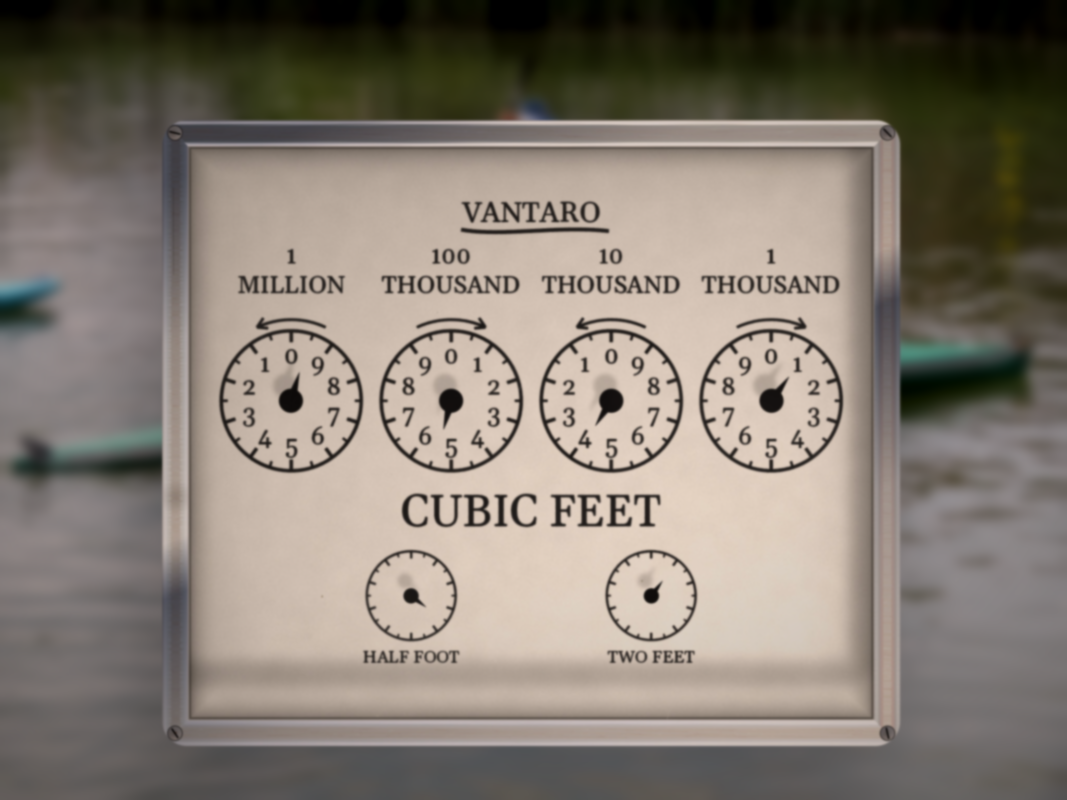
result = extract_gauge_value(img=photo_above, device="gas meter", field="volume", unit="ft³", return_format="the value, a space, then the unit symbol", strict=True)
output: 954100 ft³
